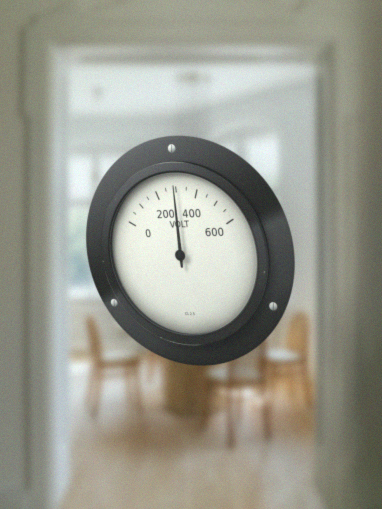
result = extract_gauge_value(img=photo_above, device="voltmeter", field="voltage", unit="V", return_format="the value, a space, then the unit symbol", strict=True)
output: 300 V
